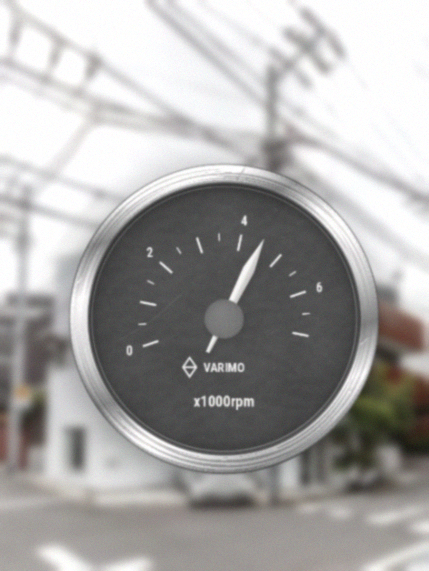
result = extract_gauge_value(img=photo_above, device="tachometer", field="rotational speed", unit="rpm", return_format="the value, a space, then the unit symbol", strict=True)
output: 4500 rpm
